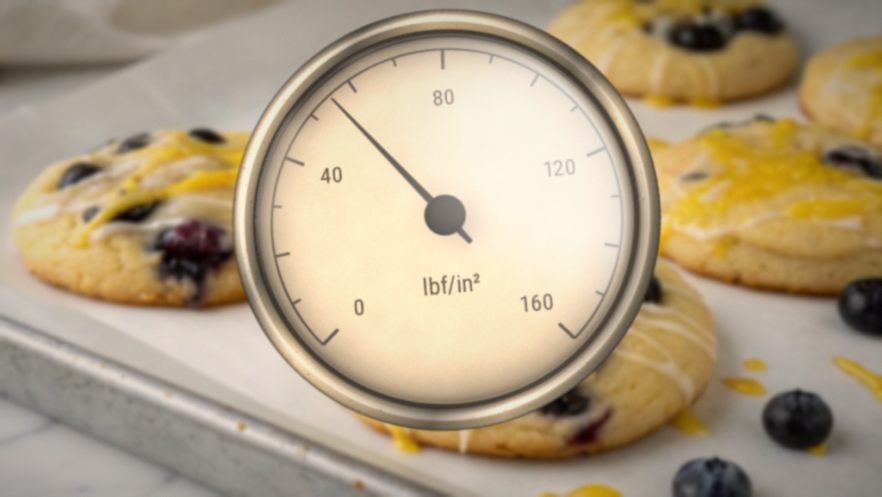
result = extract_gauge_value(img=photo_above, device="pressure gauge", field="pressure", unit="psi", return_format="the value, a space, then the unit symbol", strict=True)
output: 55 psi
